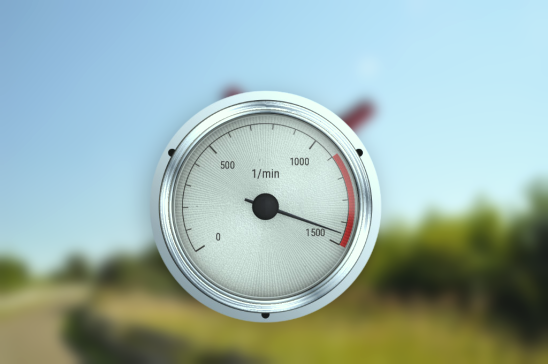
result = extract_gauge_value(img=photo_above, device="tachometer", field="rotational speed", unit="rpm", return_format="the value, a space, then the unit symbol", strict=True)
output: 1450 rpm
